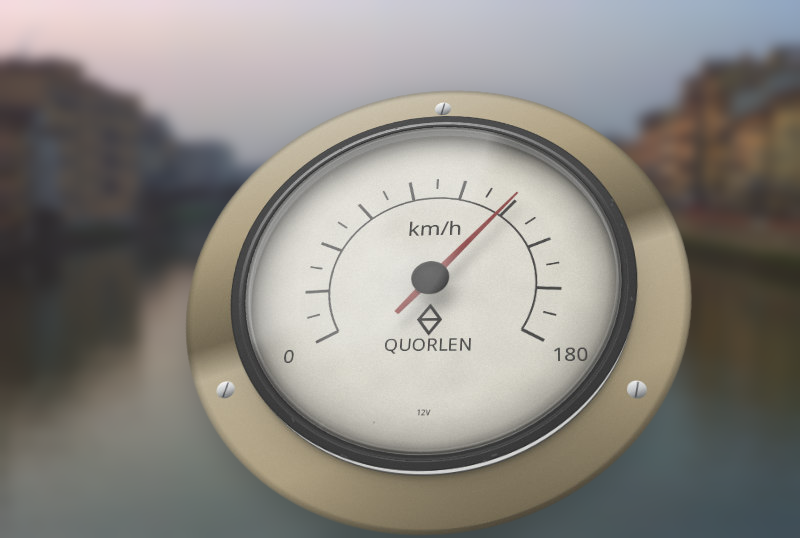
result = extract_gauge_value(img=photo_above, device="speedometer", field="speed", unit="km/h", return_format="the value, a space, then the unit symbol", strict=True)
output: 120 km/h
